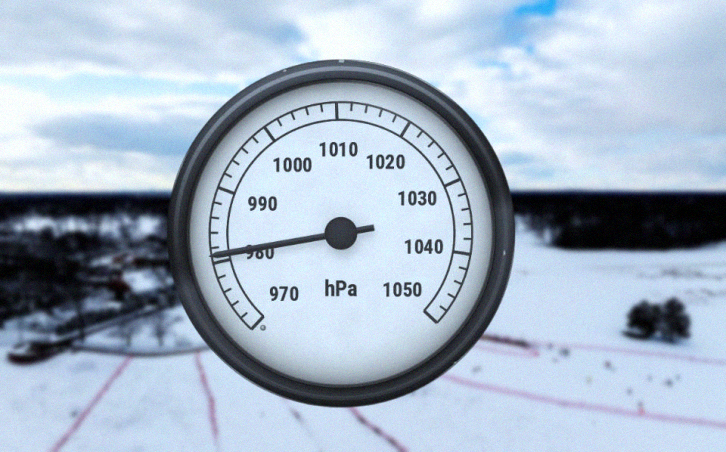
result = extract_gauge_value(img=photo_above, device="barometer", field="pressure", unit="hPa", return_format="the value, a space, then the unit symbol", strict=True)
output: 981 hPa
